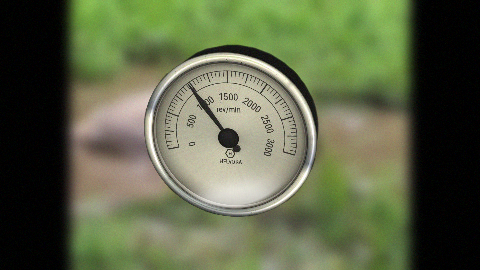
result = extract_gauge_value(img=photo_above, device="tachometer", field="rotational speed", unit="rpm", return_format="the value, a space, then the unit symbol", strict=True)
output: 1000 rpm
